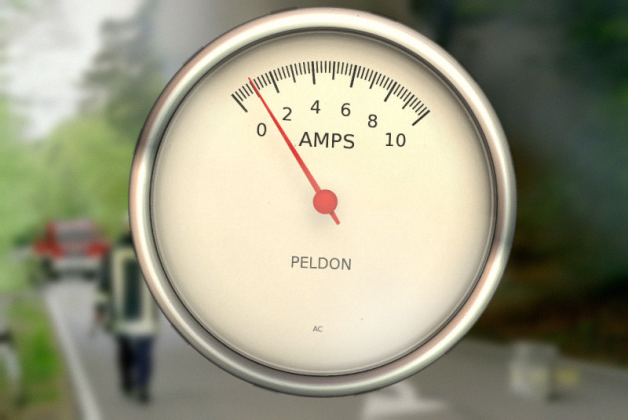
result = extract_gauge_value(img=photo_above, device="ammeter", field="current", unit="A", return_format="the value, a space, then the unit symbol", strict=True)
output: 1 A
